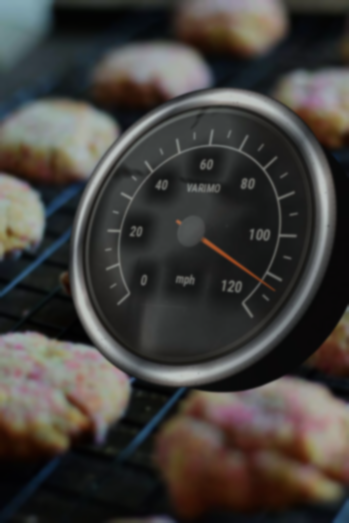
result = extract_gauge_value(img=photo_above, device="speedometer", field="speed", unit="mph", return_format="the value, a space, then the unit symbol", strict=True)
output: 112.5 mph
